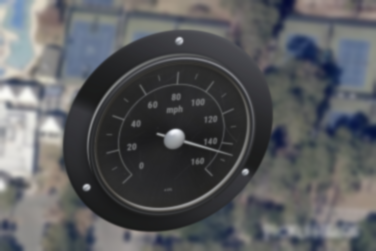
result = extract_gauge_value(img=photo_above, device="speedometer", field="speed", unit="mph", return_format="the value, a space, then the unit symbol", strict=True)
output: 145 mph
